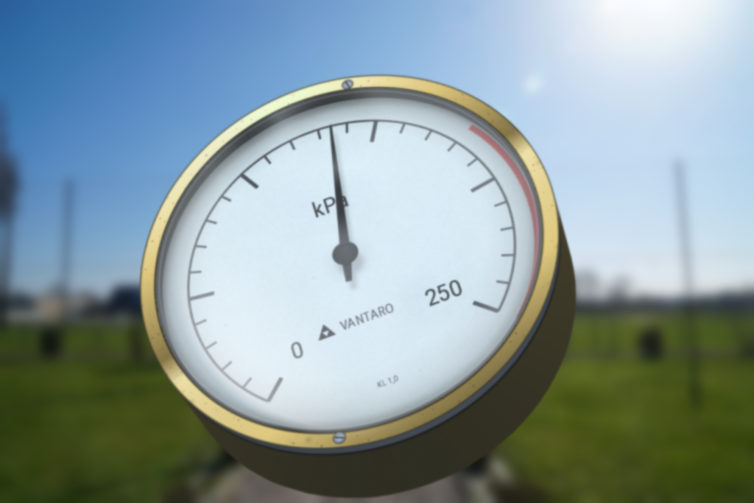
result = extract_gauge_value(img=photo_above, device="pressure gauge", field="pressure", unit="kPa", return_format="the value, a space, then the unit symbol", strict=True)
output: 135 kPa
